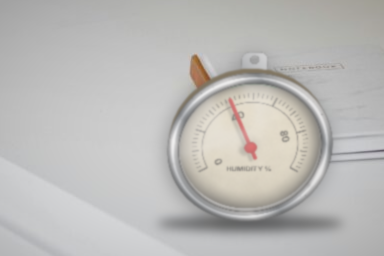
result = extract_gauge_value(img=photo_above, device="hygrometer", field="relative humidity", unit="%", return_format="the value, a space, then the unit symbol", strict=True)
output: 40 %
